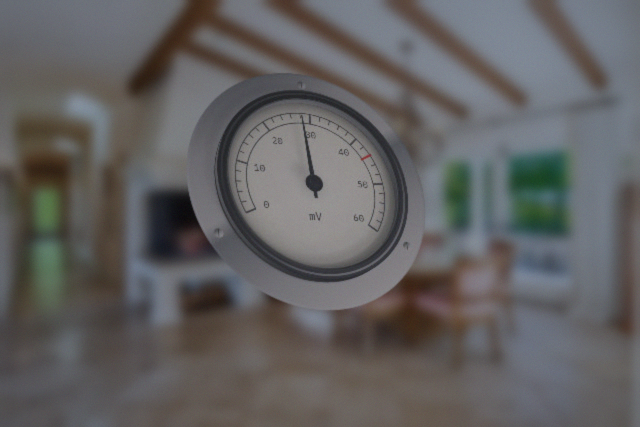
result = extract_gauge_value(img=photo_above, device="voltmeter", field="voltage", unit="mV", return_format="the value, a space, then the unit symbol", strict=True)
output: 28 mV
